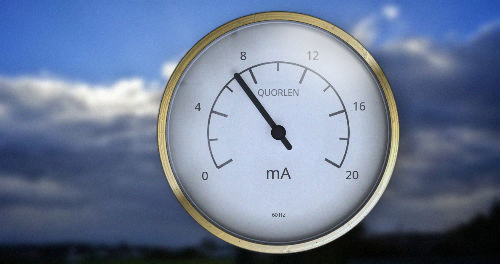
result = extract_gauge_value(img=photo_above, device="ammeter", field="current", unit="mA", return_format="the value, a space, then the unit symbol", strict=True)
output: 7 mA
